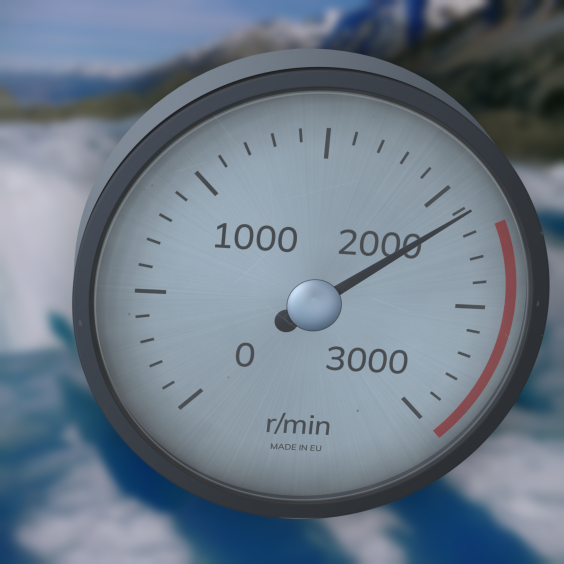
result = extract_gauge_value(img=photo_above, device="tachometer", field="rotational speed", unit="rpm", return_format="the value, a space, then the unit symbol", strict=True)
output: 2100 rpm
